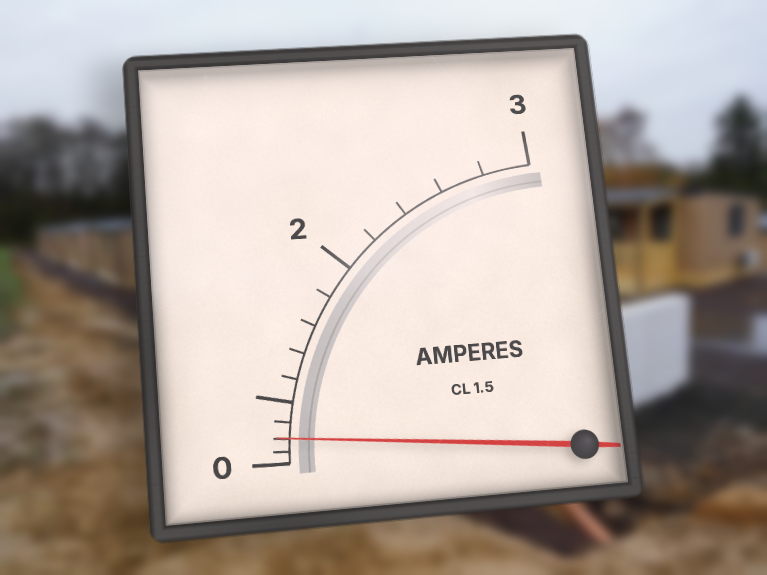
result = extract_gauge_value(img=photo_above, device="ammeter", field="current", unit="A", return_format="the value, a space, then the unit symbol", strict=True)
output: 0.6 A
